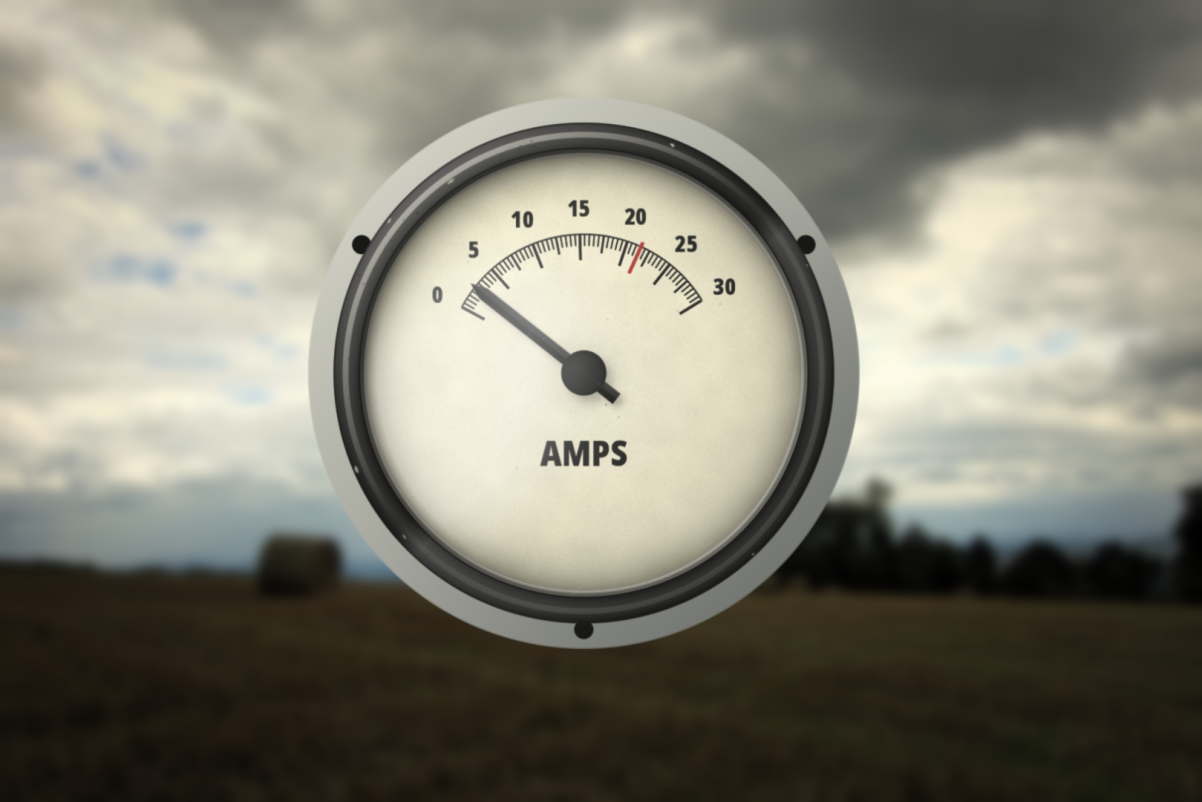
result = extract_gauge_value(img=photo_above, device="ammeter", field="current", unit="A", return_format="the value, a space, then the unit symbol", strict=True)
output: 2.5 A
